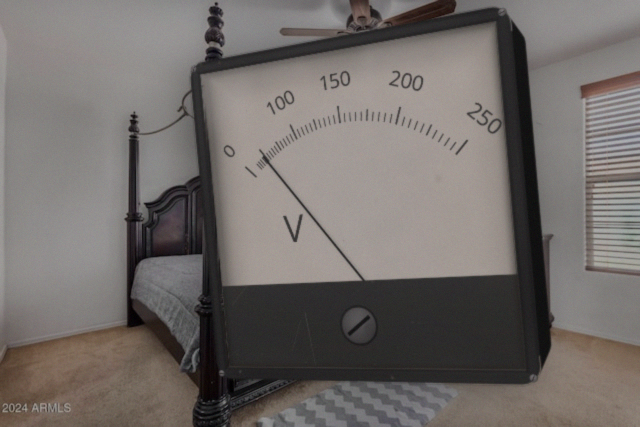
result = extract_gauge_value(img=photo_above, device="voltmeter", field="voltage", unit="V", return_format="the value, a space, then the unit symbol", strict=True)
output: 50 V
